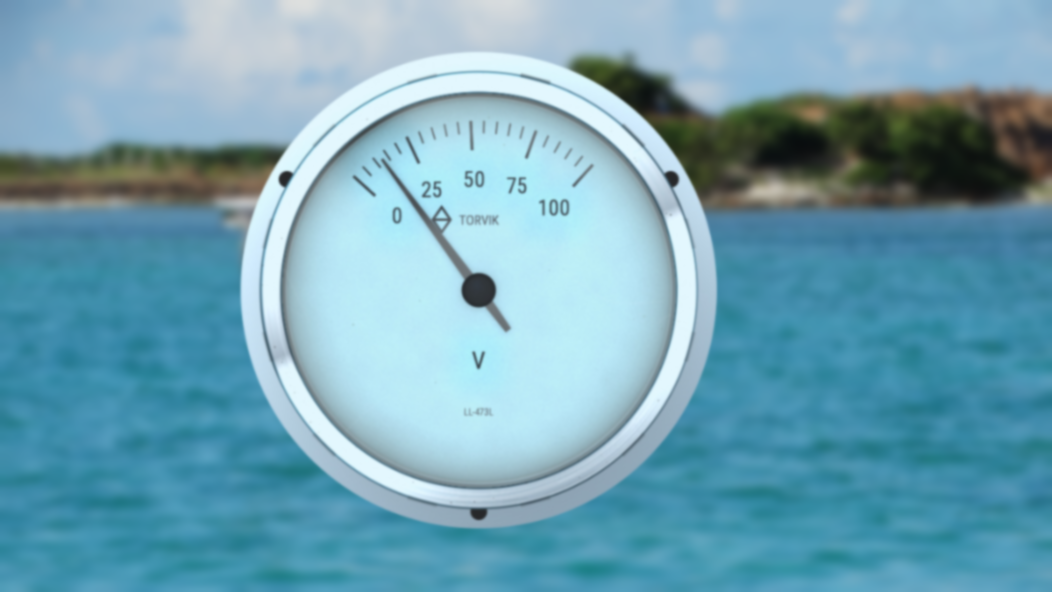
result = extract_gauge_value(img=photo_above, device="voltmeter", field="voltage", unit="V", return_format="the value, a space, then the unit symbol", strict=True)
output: 12.5 V
